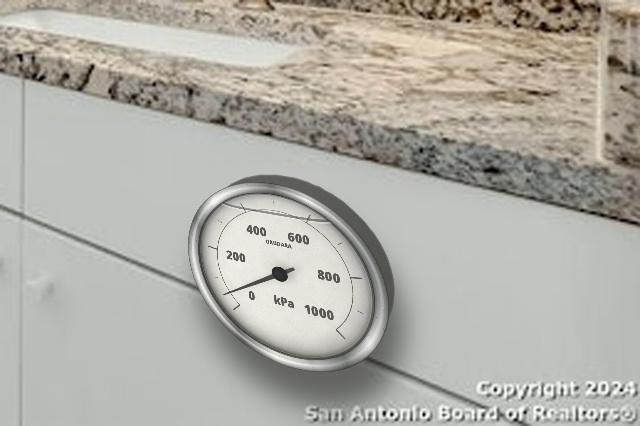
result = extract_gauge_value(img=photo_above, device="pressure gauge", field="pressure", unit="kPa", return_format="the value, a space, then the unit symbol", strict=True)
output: 50 kPa
